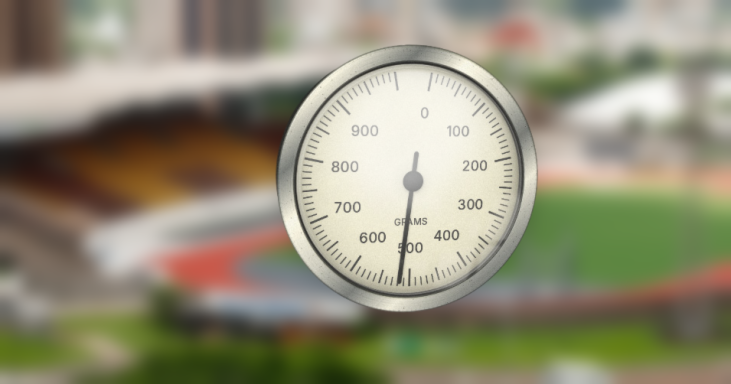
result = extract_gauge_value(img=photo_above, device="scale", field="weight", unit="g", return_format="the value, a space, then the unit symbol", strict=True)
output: 520 g
